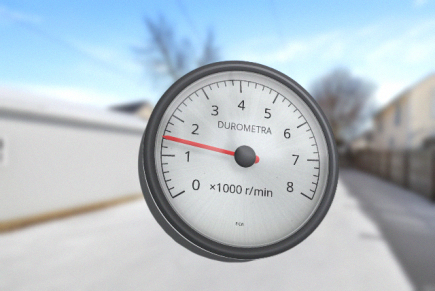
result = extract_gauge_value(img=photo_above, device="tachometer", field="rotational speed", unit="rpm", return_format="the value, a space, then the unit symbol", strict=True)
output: 1400 rpm
